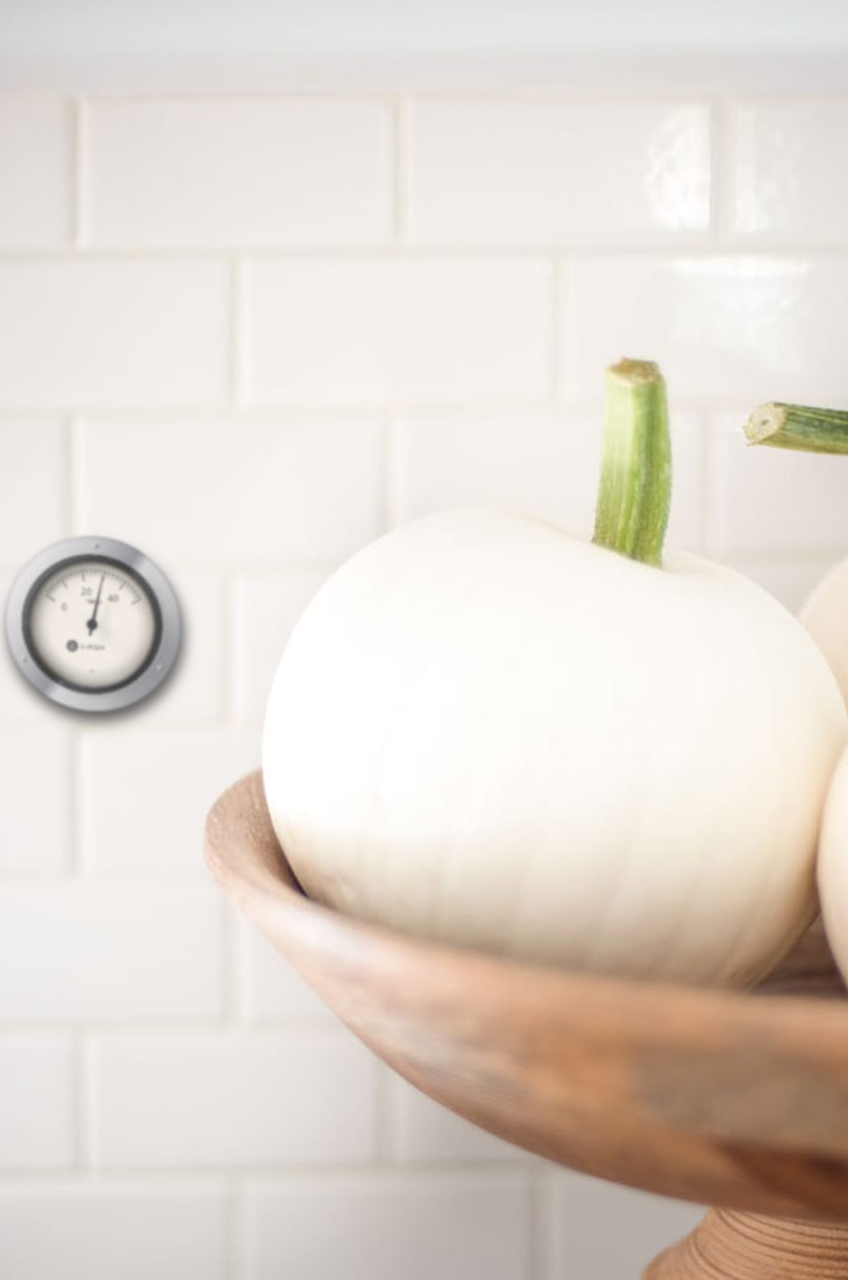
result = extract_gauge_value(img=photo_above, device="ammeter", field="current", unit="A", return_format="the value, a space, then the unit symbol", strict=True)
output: 30 A
